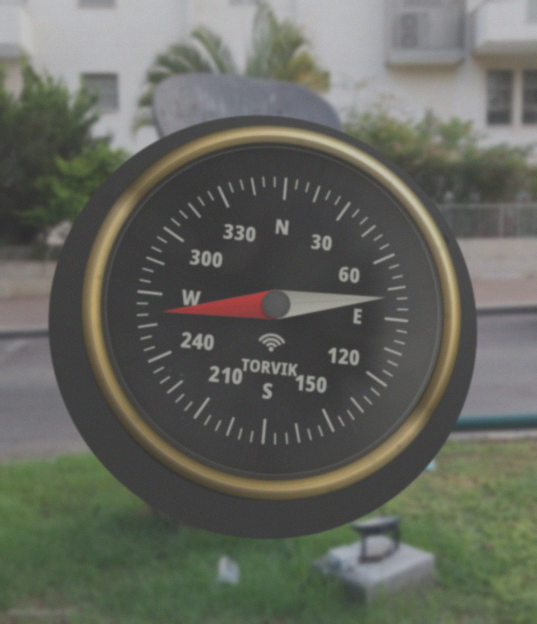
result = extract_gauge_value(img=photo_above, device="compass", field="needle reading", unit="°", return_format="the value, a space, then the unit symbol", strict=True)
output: 260 °
